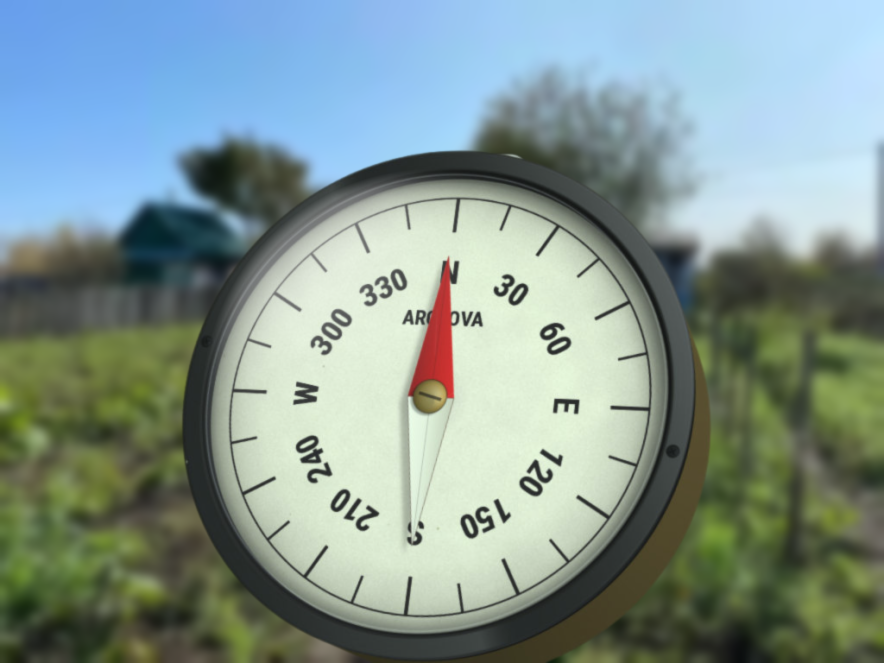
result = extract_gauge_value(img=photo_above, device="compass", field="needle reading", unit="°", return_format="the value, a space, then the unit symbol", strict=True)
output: 0 °
